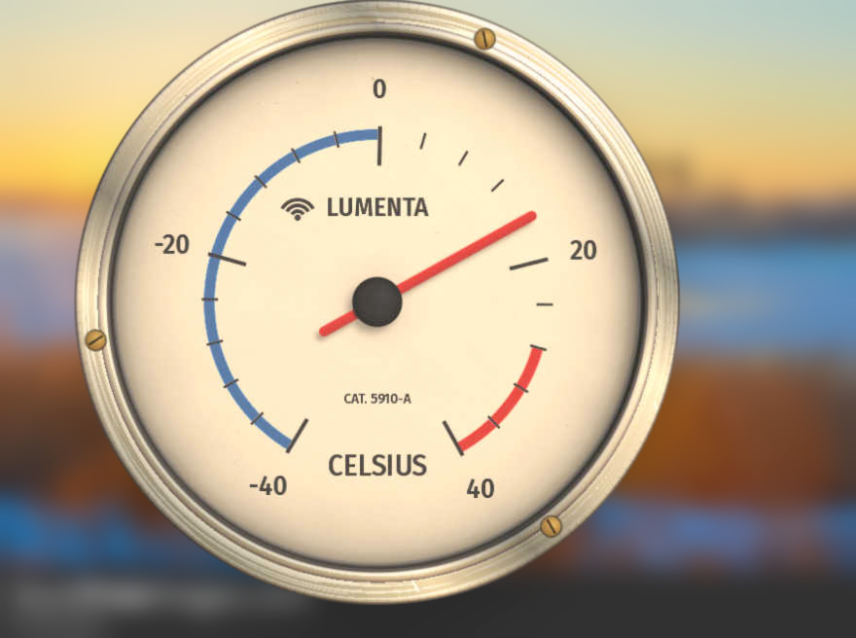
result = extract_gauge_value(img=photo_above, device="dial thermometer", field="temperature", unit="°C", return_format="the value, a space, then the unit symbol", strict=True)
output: 16 °C
